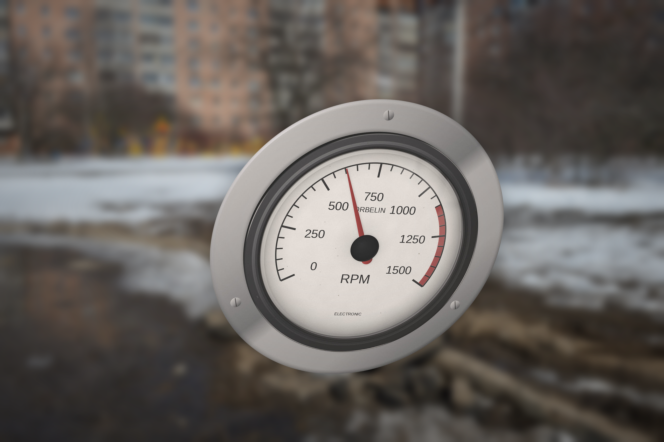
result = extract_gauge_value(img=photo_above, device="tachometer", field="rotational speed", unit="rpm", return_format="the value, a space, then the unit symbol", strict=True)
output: 600 rpm
